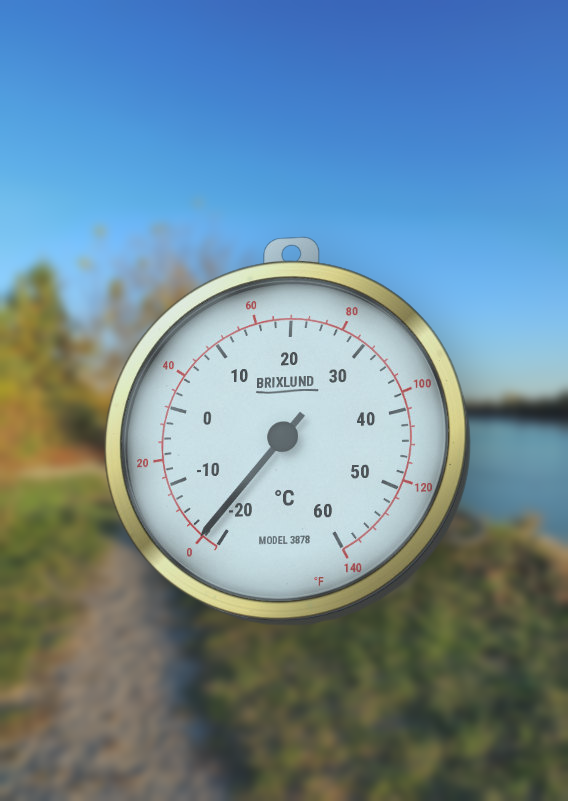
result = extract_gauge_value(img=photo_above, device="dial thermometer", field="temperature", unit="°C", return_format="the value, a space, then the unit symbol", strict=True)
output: -18 °C
